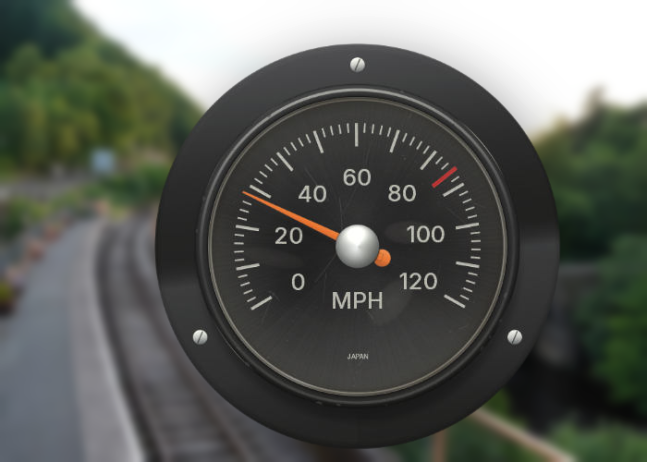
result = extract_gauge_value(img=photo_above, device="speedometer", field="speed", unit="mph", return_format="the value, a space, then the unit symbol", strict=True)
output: 28 mph
